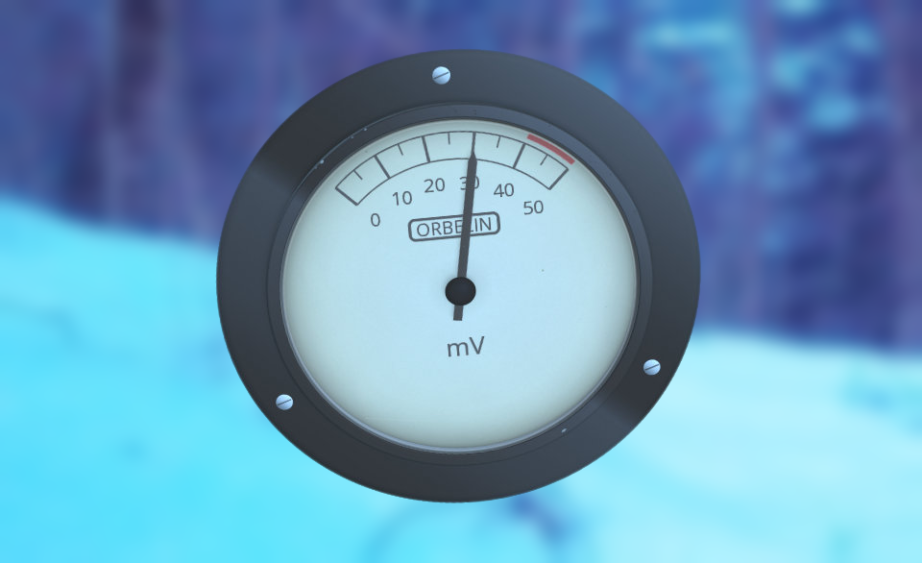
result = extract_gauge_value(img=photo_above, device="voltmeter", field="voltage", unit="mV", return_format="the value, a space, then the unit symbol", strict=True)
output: 30 mV
